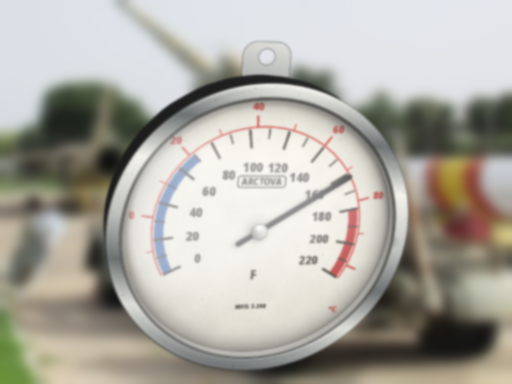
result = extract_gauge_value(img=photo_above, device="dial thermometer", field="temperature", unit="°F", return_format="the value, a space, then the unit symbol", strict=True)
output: 160 °F
